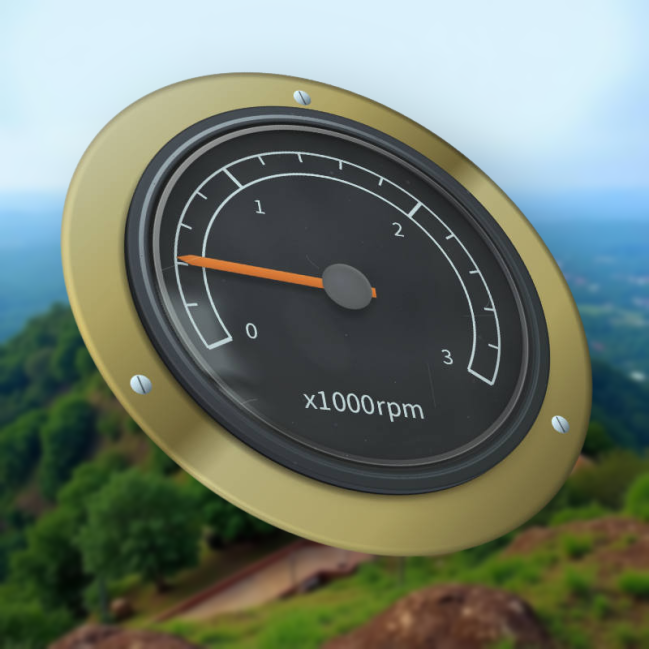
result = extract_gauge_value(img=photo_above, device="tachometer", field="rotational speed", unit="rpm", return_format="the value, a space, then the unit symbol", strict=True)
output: 400 rpm
